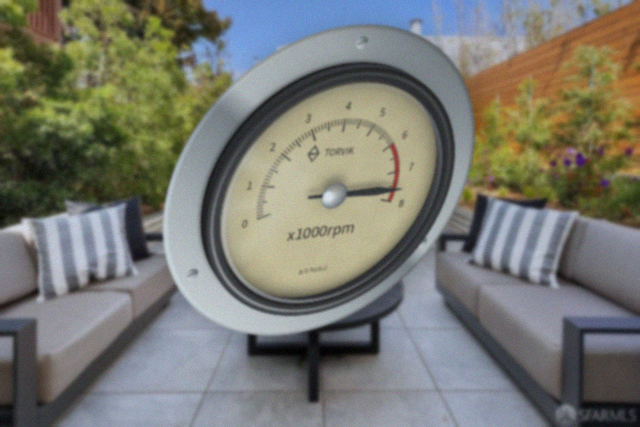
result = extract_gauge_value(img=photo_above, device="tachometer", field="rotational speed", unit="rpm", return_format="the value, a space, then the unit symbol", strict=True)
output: 7500 rpm
